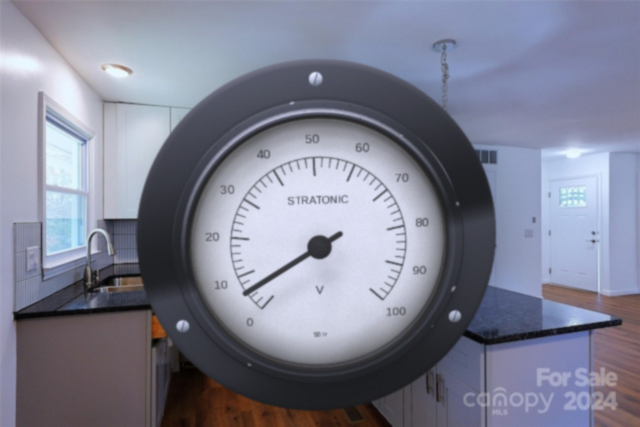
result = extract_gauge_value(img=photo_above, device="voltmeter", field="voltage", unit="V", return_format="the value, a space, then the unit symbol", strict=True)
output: 6 V
